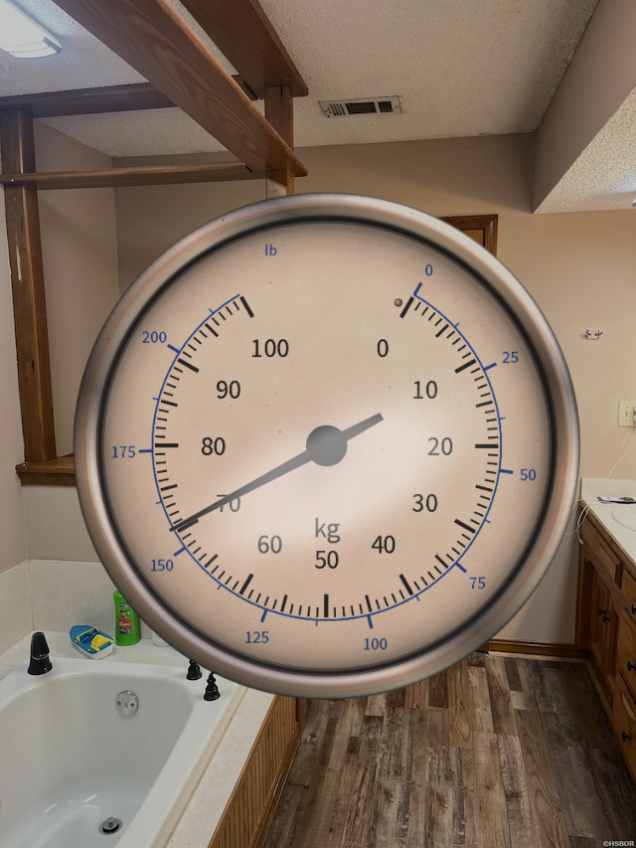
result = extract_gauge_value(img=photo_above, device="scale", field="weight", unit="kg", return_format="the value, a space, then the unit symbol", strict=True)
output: 70.5 kg
